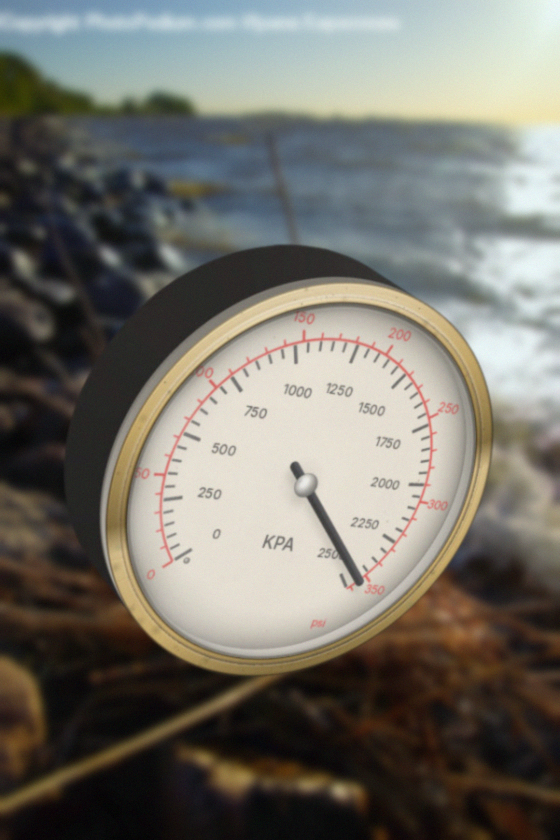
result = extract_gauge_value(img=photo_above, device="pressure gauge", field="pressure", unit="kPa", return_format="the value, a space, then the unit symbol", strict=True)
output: 2450 kPa
